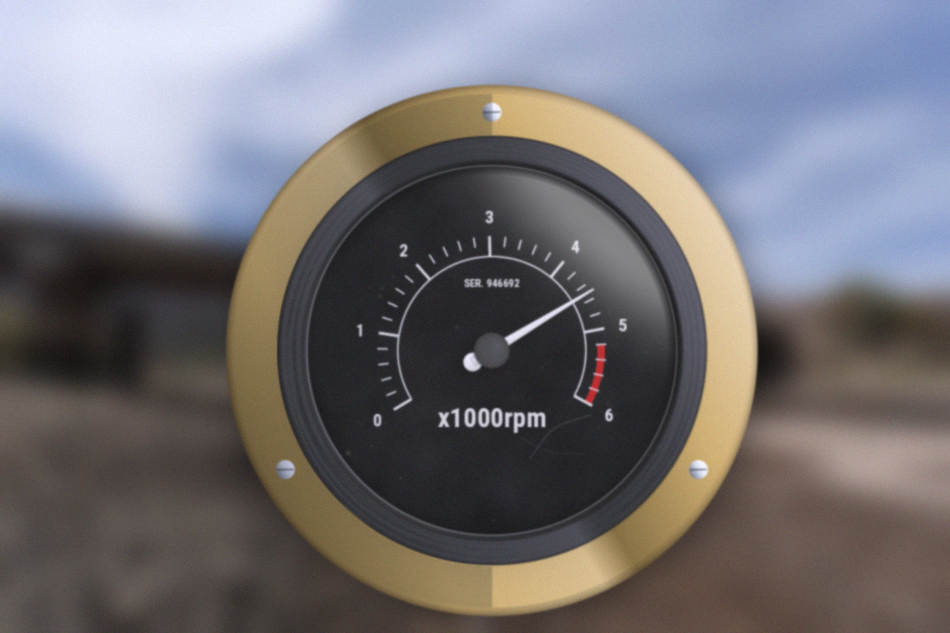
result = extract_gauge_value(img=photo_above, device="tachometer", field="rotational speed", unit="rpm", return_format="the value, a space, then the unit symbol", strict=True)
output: 4500 rpm
